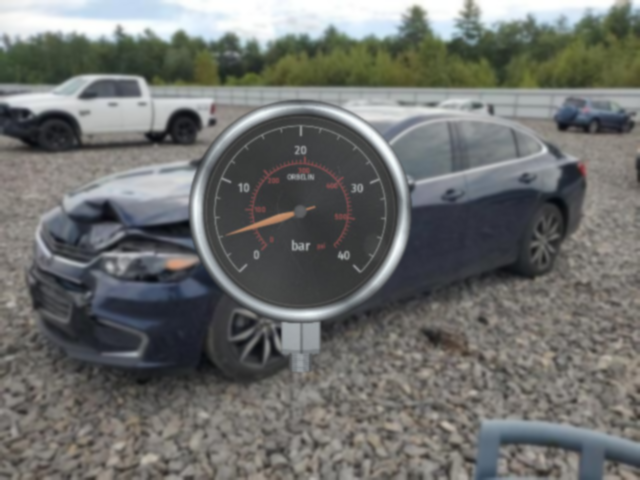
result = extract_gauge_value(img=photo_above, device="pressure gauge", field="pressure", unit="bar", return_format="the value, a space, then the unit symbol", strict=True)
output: 4 bar
